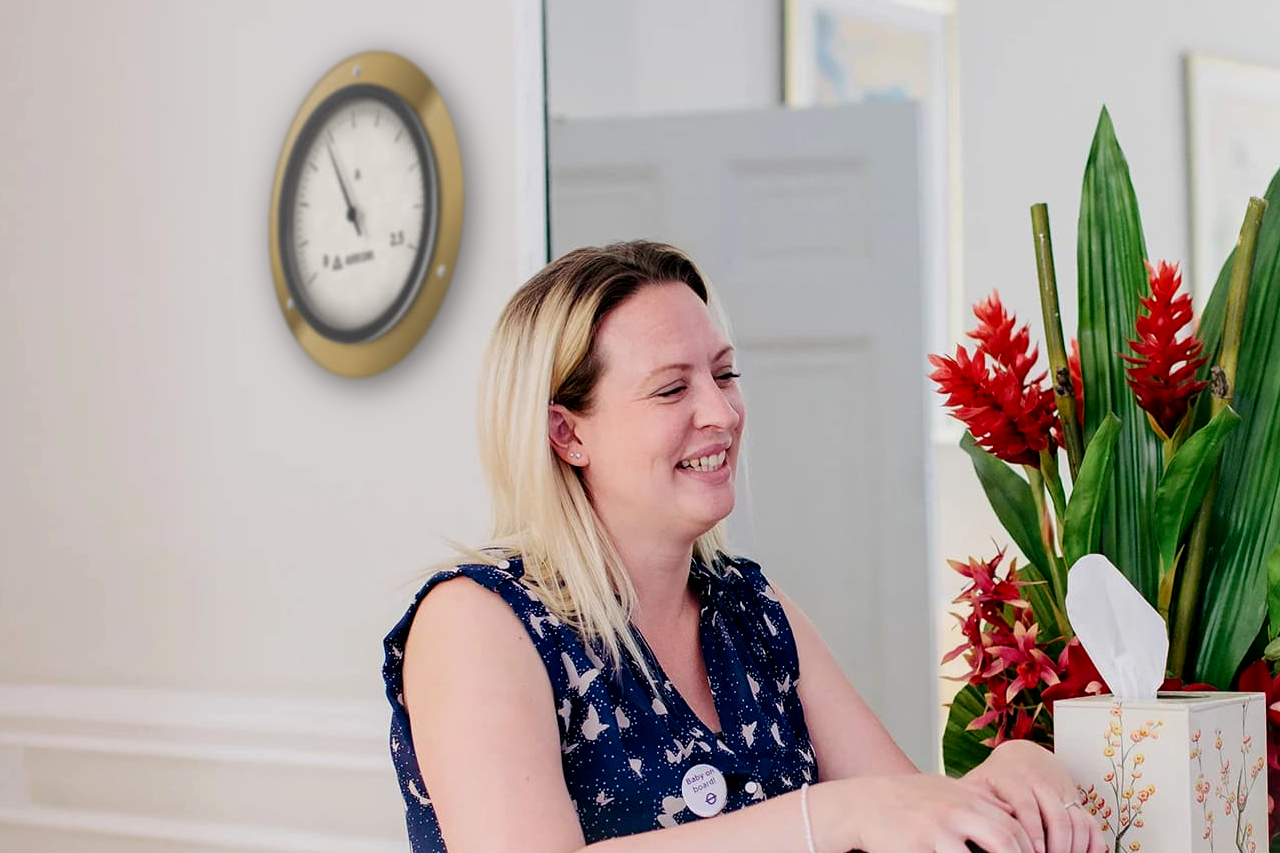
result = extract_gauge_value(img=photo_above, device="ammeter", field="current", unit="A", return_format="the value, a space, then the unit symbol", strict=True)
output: 1 A
